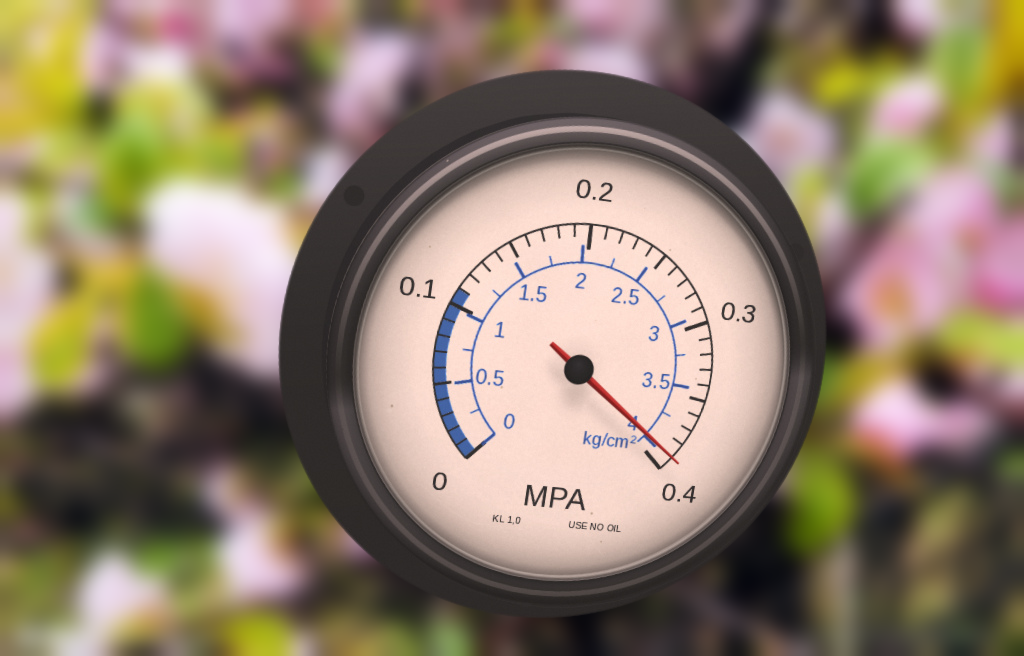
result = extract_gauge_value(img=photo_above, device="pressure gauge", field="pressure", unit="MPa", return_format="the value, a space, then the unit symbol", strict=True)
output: 0.39 MPa
